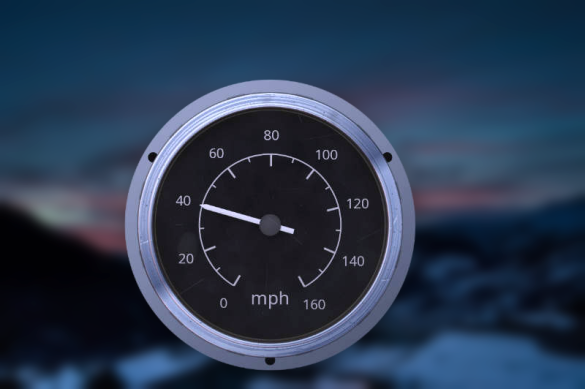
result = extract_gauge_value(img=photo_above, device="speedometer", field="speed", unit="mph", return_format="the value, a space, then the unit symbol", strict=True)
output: 40 mph
